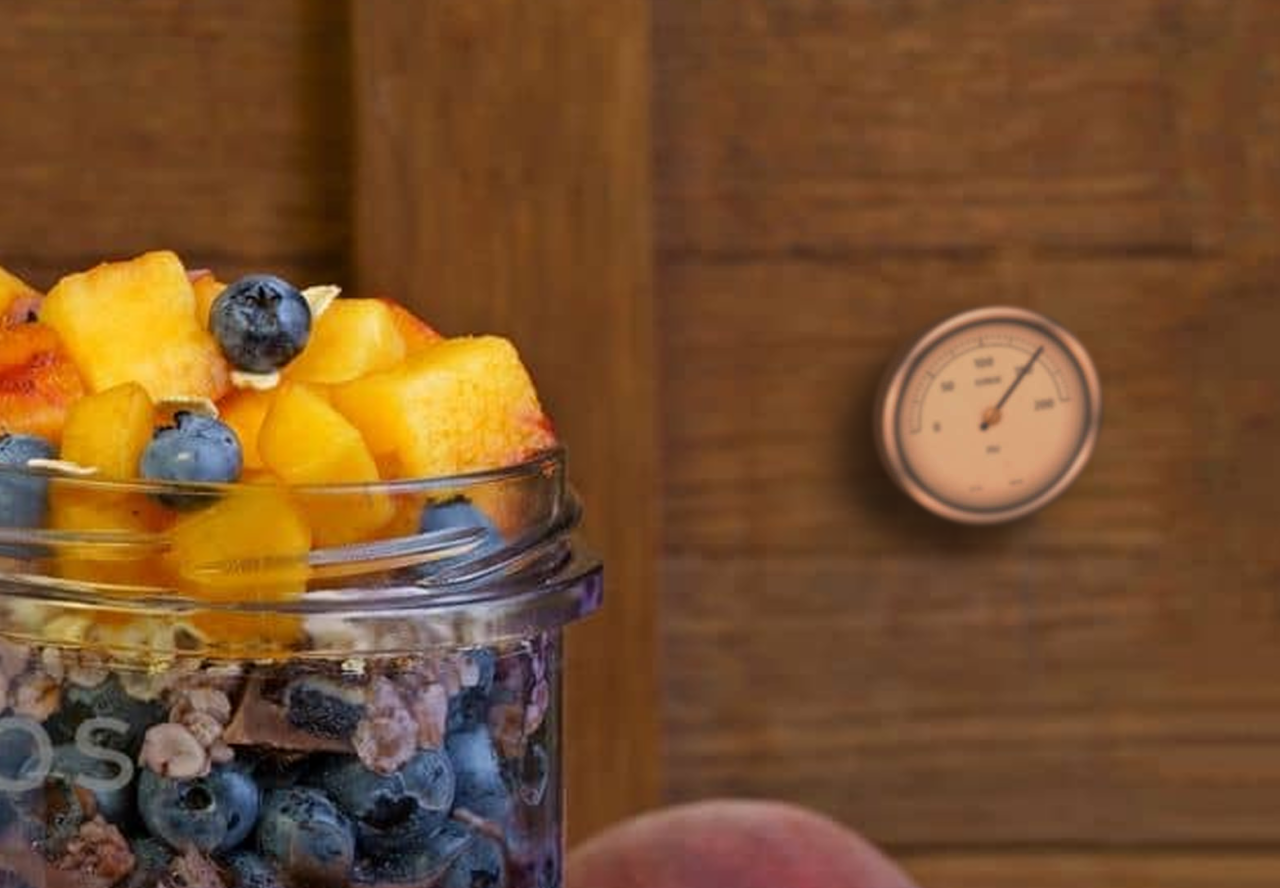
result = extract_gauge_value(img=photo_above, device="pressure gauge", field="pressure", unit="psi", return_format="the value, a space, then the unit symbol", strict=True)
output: 150 psi
